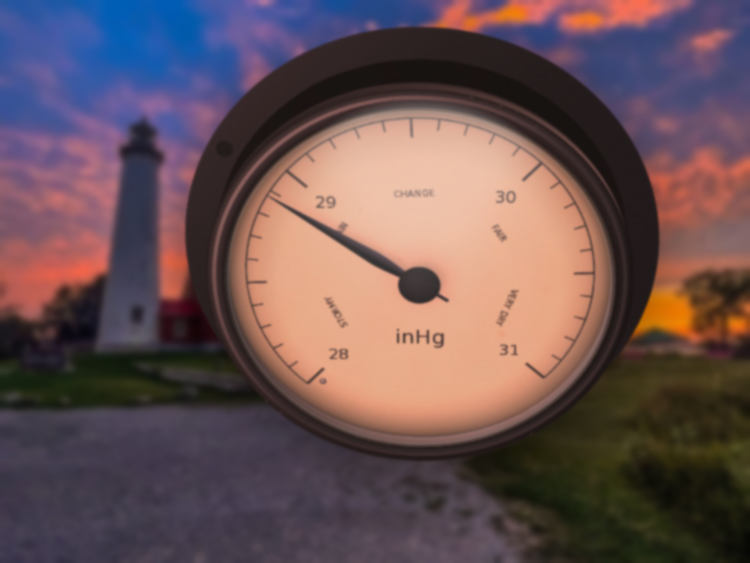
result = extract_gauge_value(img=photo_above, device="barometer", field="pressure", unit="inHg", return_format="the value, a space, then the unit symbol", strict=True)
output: 28.9 inHg
